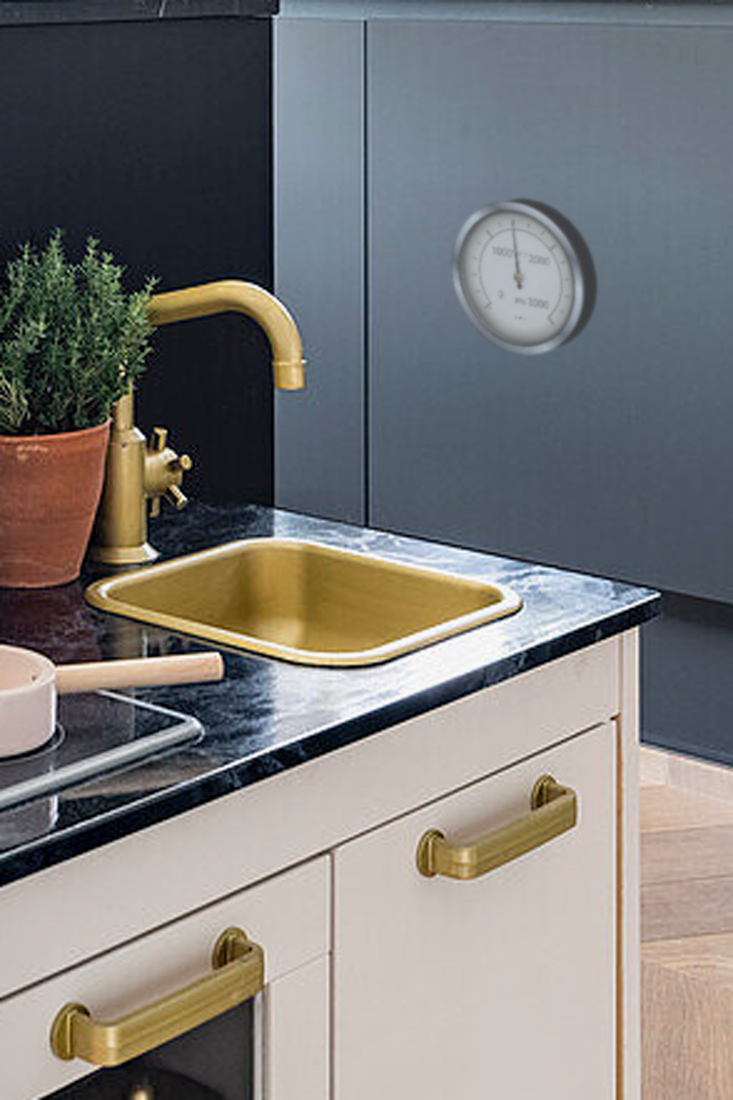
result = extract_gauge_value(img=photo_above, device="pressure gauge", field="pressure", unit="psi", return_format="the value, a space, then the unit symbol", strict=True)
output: 1400 psi
